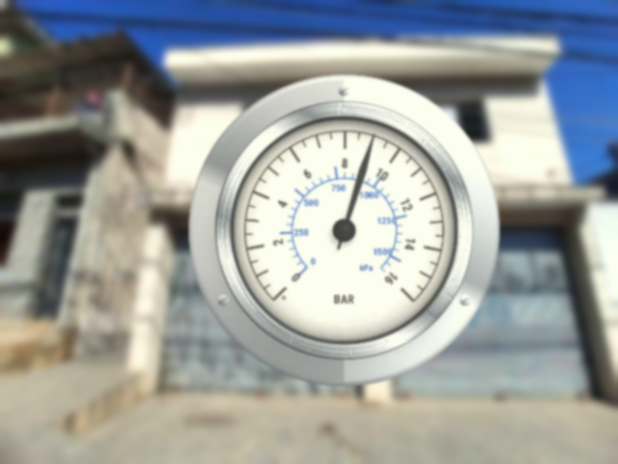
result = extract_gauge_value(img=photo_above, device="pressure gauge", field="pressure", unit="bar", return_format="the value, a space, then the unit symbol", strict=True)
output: 9 bar
